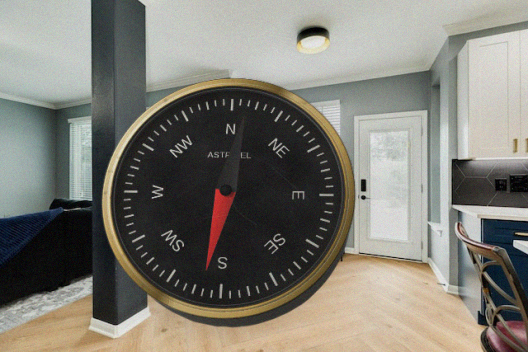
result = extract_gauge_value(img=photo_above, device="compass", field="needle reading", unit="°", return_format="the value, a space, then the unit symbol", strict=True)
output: 190 °
